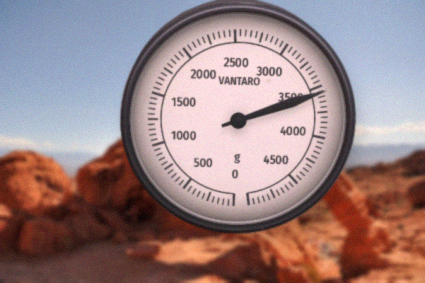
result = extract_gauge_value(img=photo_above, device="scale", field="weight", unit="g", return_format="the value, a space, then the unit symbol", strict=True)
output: 3550 g
